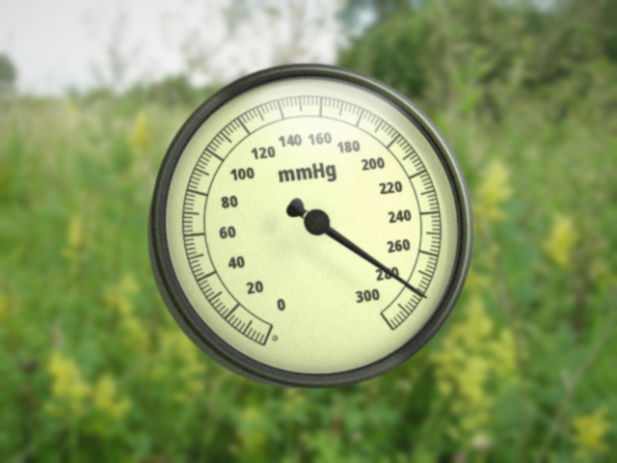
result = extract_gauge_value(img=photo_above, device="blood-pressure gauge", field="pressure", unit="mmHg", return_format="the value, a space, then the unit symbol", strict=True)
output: 280 mmHg
